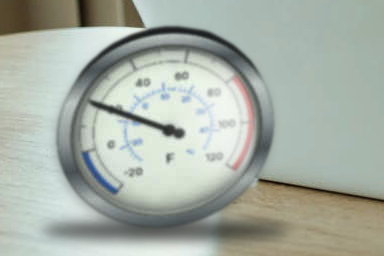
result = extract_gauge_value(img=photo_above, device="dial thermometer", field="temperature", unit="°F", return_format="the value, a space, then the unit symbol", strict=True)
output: 20 °F
